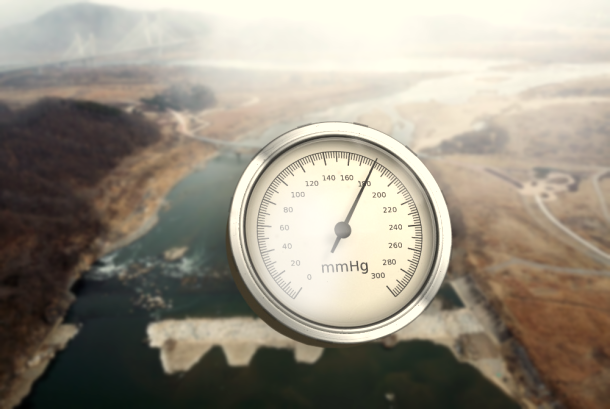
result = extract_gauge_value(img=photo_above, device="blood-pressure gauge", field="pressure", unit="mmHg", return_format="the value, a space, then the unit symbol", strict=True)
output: 180 mmHg
